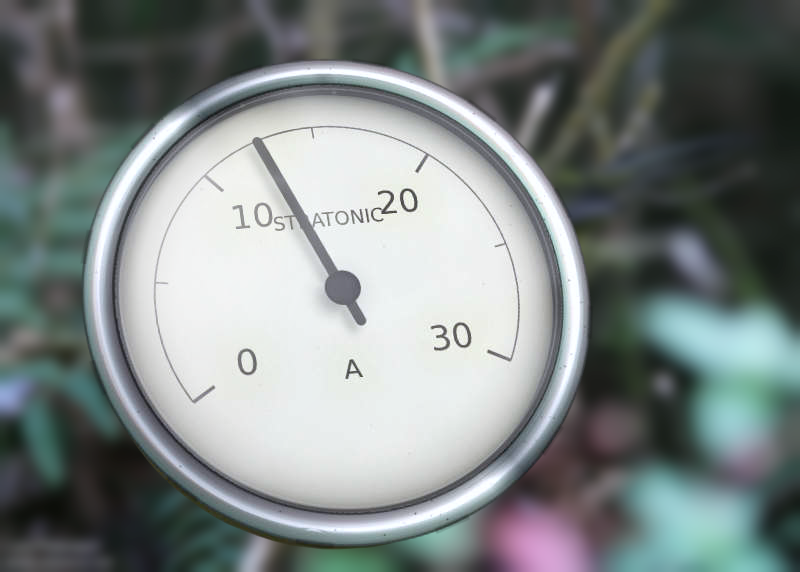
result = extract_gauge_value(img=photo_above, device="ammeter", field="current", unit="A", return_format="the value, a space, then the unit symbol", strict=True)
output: 12.5 A
